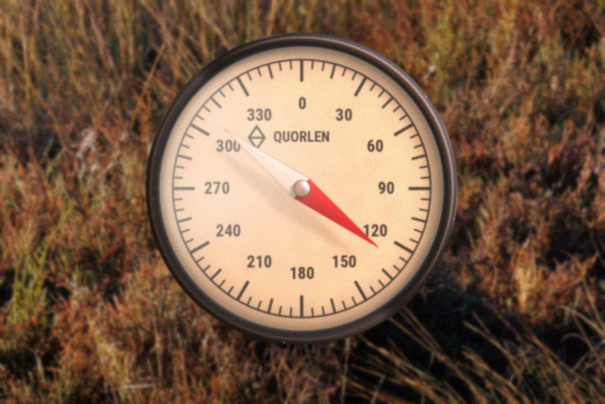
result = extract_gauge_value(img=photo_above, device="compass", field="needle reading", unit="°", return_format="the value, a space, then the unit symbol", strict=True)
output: 127.5 °
